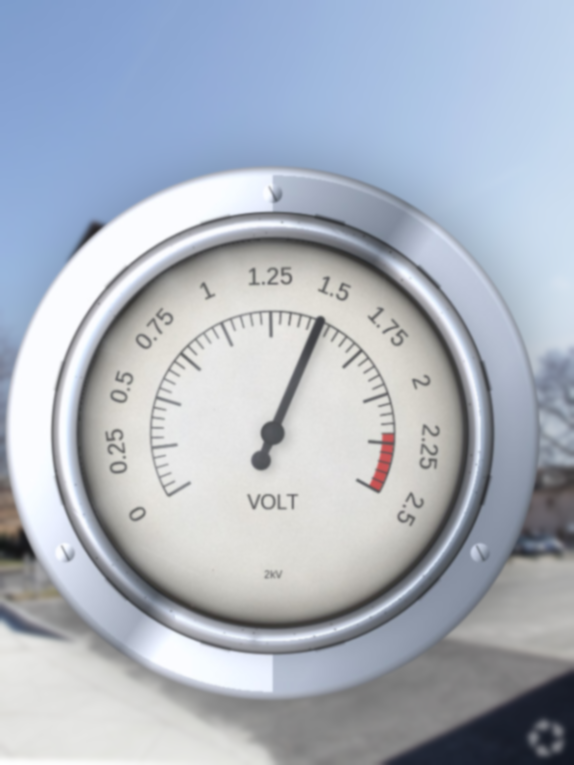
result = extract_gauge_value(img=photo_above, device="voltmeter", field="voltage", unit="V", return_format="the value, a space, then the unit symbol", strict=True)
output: 1.5 V
